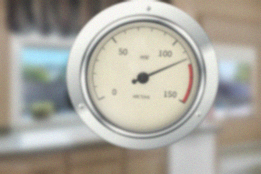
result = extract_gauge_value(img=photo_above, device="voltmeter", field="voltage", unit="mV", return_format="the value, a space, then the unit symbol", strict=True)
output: 115 mV
